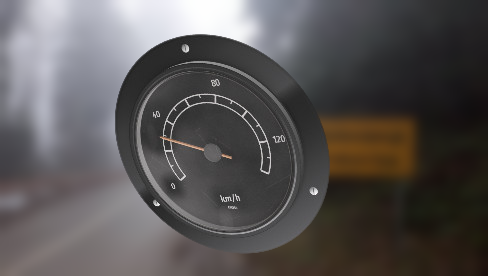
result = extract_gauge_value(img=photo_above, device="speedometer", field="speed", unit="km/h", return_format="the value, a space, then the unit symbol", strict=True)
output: 30 km/h
